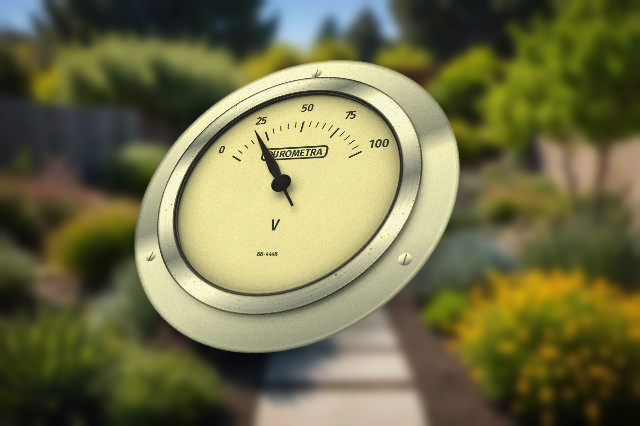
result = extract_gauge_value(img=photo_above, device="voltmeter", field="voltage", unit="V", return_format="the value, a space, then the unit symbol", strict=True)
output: 20 V
